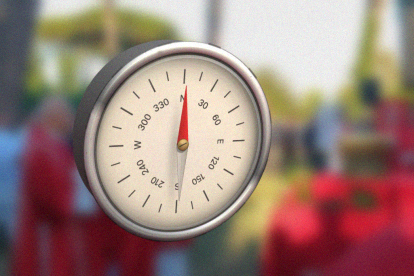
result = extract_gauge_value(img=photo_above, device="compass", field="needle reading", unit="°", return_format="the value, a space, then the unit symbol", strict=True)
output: 0 °
